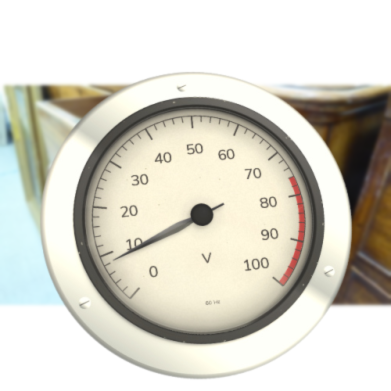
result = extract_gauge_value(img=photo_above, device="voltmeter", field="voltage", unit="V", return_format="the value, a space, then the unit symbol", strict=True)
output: 8 V
